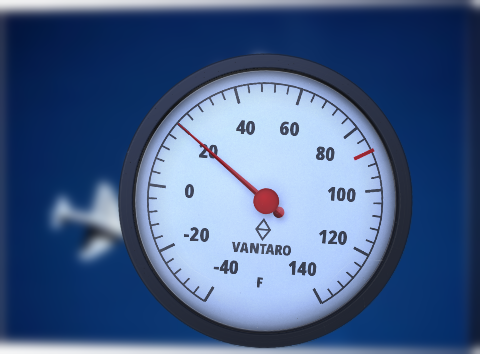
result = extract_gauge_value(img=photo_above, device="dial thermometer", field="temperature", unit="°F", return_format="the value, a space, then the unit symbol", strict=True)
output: 20 °F
